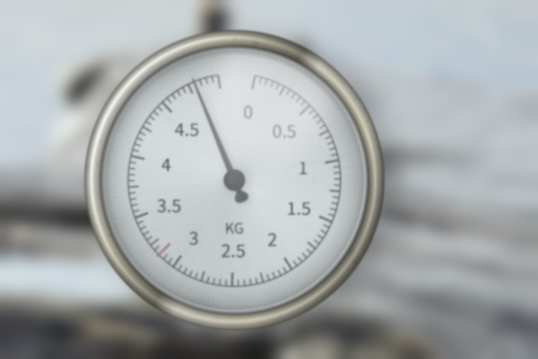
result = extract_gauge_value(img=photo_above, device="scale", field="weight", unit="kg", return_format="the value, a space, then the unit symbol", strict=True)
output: 4.8 kg
